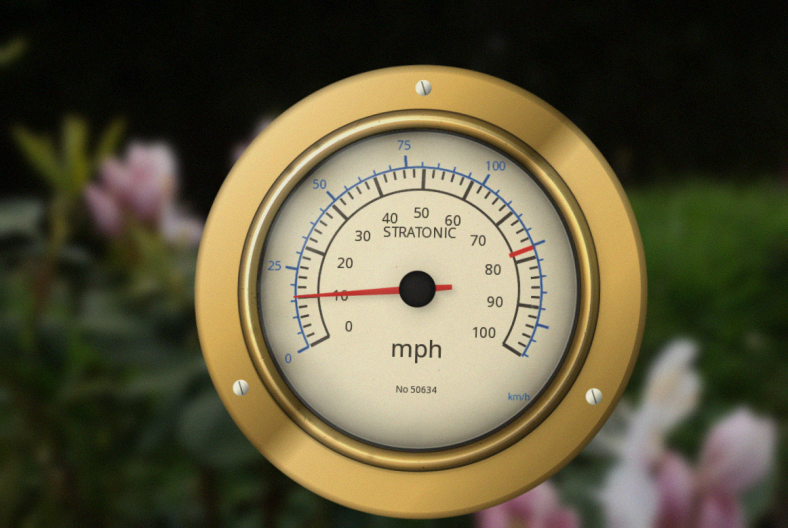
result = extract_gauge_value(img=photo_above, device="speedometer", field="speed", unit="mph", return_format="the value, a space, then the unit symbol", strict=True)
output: 10 mph
